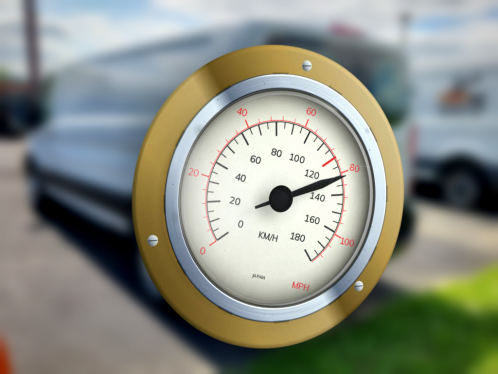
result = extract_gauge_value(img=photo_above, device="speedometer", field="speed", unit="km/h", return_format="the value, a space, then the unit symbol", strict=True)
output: 130 km/h
